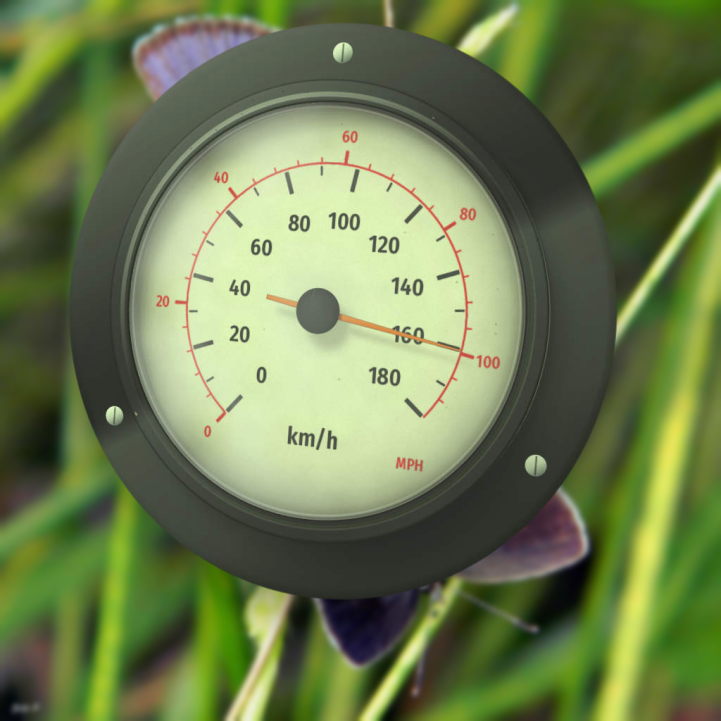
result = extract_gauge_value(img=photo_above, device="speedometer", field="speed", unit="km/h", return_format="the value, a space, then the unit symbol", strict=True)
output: 160 km/h
